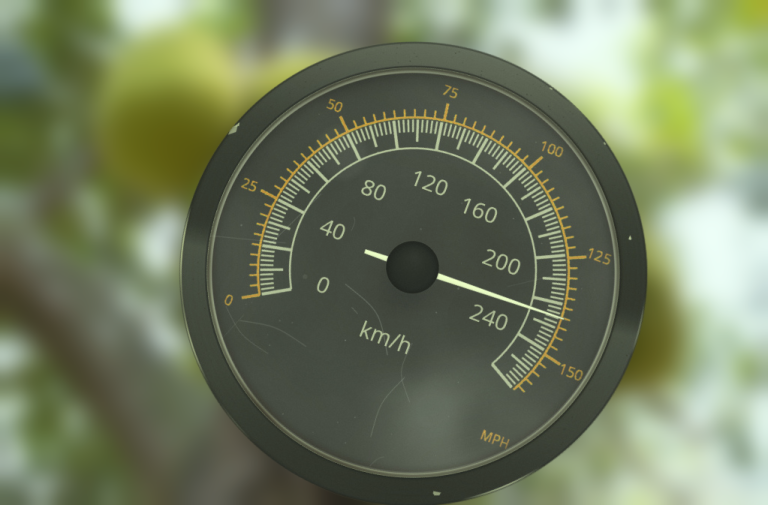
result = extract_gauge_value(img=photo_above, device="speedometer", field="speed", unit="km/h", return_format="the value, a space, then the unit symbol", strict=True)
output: 226 km/h
